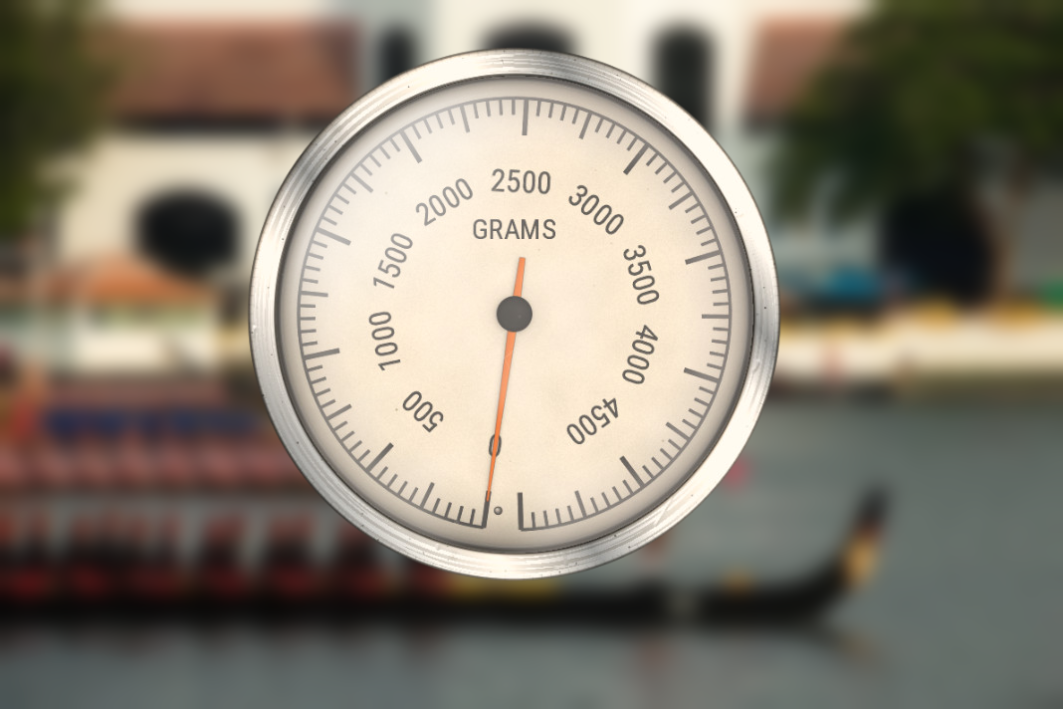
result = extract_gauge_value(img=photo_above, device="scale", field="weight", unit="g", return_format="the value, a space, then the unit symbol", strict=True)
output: 0 g
